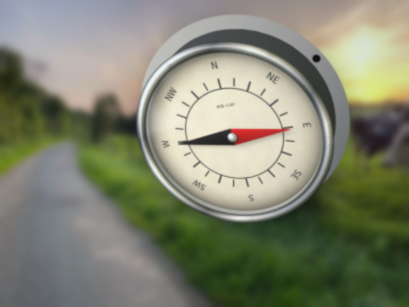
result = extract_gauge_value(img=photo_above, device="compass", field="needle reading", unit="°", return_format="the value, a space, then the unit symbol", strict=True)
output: 90 °
